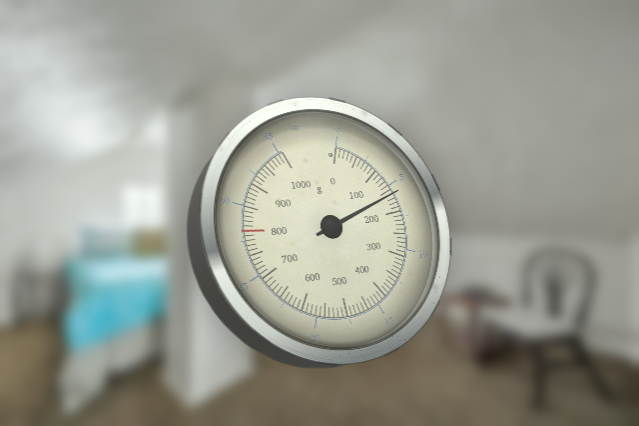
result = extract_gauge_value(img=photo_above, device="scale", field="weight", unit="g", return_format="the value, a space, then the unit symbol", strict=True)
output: 160 g
